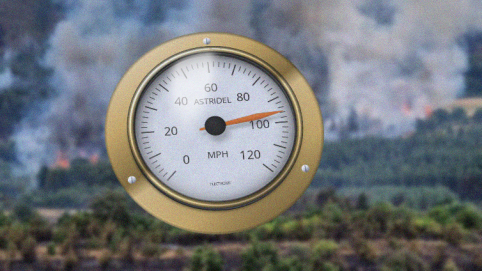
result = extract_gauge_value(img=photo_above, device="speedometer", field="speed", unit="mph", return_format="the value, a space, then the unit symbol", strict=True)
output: 96 mph
